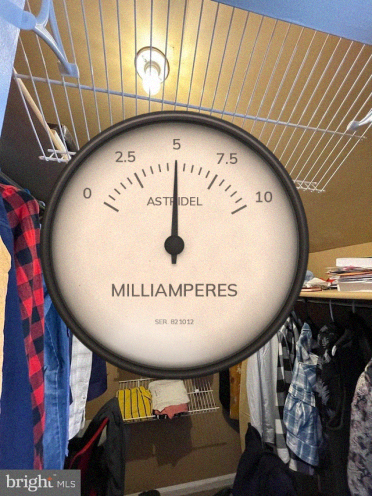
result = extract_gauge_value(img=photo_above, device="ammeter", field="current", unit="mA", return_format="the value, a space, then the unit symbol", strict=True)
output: 5 mA
